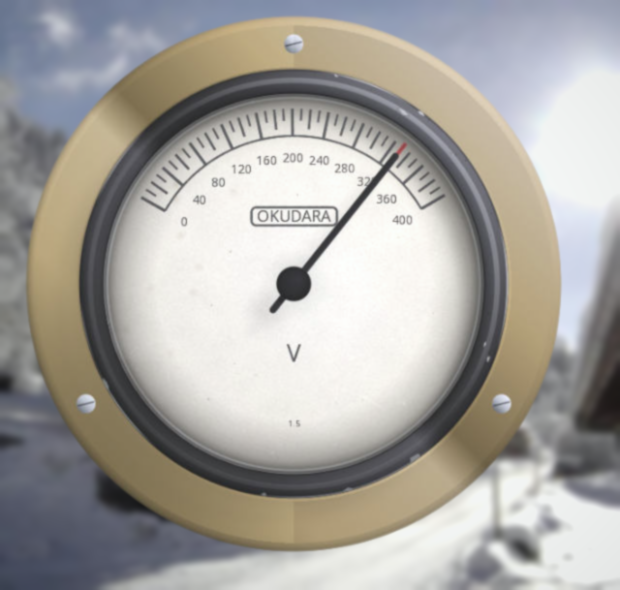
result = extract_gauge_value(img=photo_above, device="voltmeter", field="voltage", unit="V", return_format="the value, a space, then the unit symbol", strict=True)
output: 330 V
